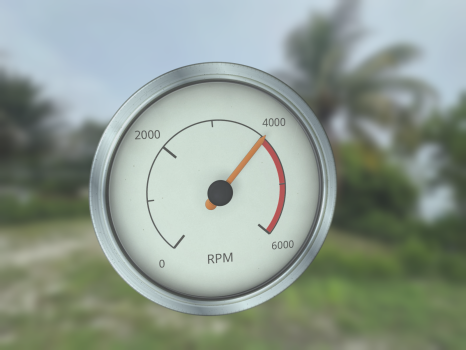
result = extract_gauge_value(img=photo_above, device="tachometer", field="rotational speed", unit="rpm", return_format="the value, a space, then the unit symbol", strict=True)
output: 4000 rpm
